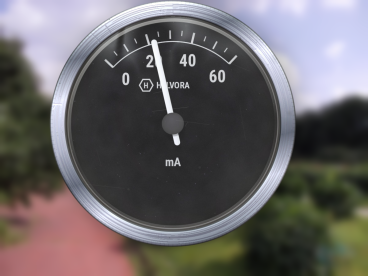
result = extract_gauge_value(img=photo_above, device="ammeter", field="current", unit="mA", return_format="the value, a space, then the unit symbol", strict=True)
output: 22.5 mA
